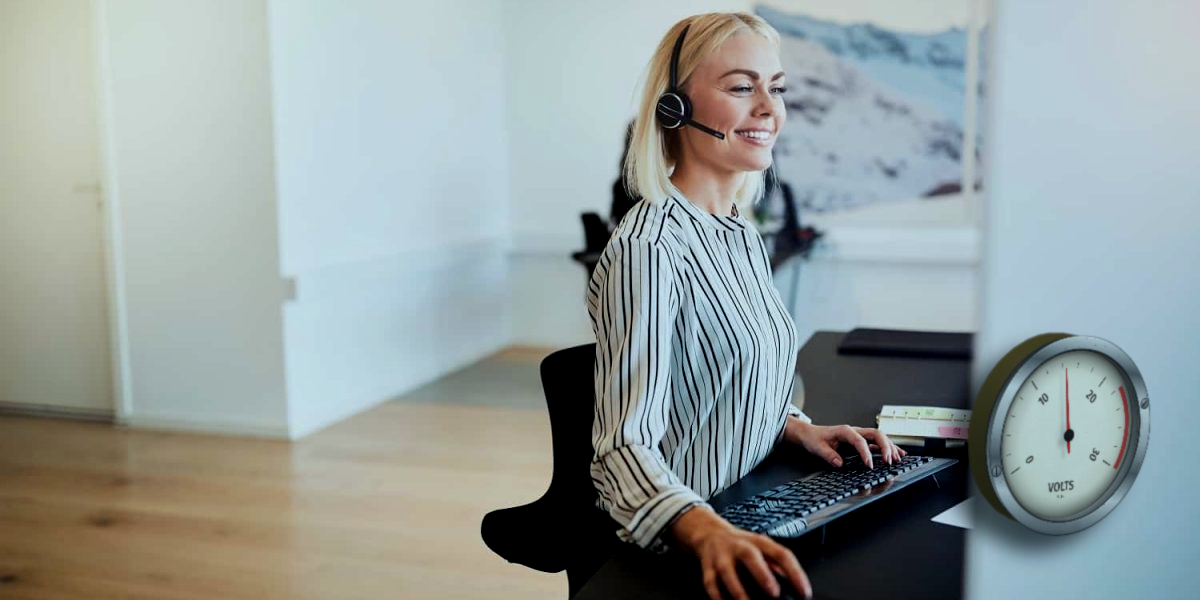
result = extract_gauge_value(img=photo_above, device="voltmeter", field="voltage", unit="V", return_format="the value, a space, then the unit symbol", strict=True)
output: 14 V
